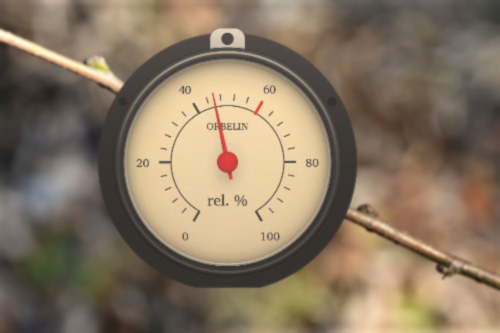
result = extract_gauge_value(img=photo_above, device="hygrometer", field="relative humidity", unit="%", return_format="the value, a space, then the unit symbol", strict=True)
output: 46 %
